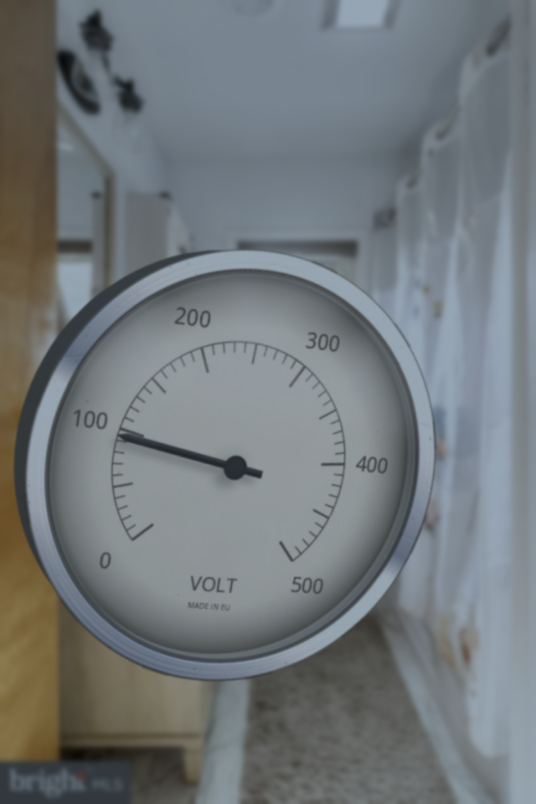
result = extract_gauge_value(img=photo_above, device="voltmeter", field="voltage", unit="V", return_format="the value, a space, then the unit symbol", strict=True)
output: 95 V
